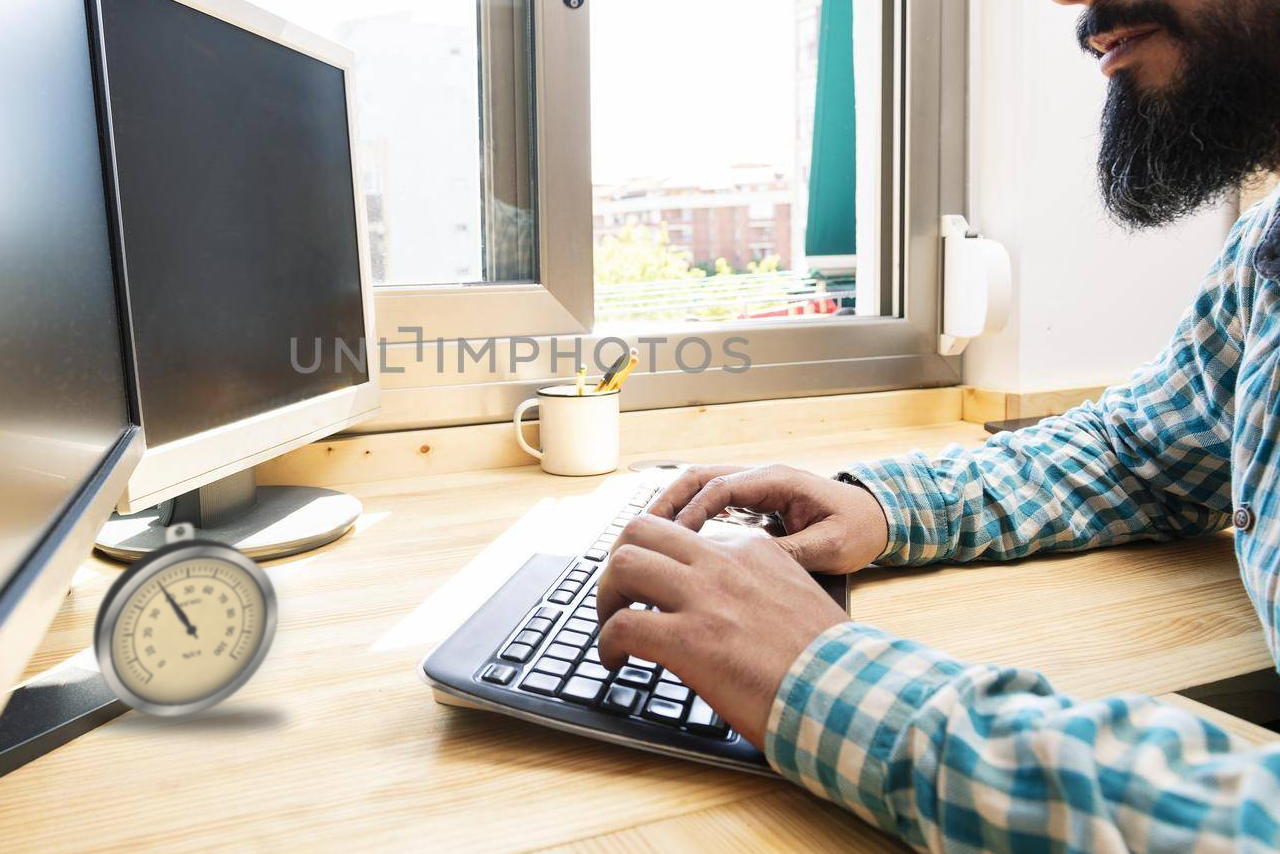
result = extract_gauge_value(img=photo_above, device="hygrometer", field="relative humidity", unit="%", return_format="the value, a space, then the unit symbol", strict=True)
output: 40 %
